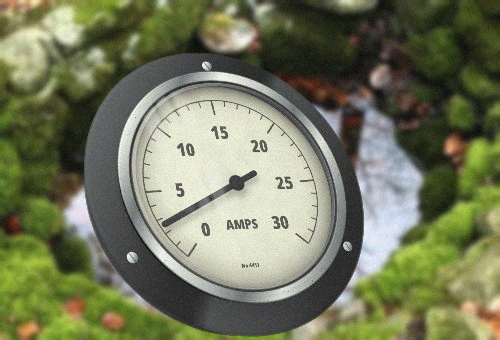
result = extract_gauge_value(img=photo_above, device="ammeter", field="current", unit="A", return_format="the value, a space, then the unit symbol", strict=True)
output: 2.5 A
